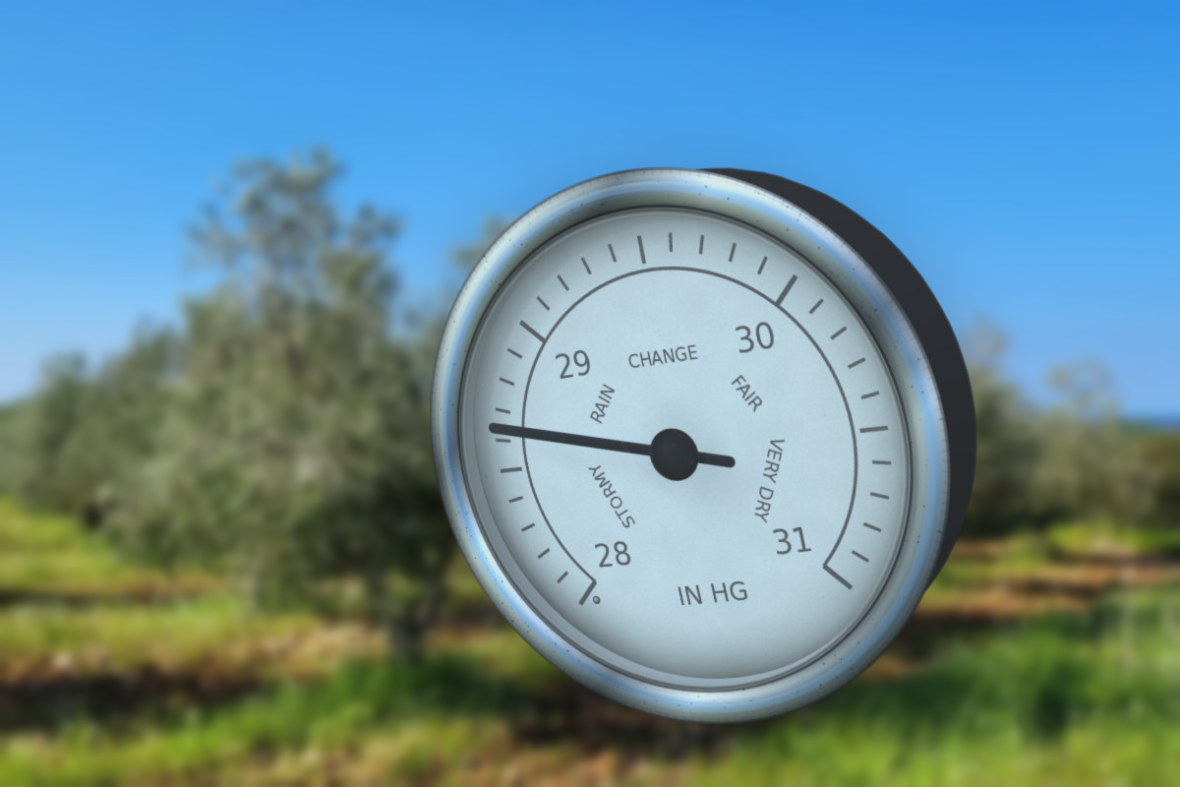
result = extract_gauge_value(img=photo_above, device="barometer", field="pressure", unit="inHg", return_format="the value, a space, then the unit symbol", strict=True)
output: 28.65 inHg
